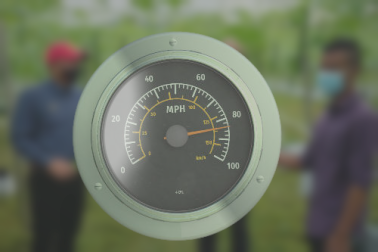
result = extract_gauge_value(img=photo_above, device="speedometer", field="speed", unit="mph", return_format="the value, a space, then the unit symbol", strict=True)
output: 84 mph
